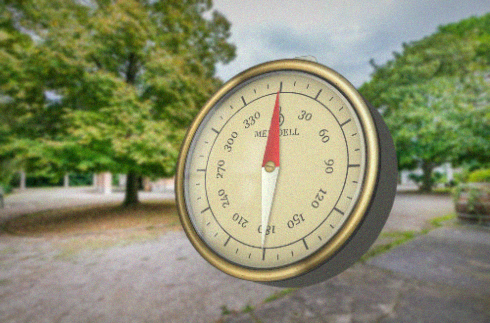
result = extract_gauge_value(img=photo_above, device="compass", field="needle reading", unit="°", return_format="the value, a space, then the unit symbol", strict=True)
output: 0 °
